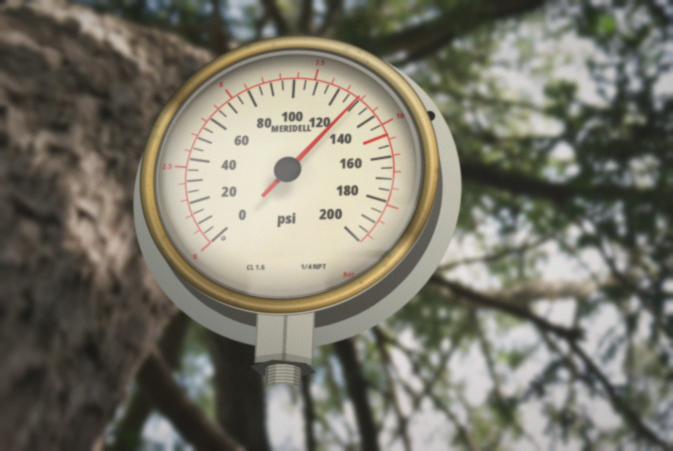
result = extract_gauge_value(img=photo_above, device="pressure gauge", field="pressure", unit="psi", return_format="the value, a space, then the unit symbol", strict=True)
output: 130 psi
